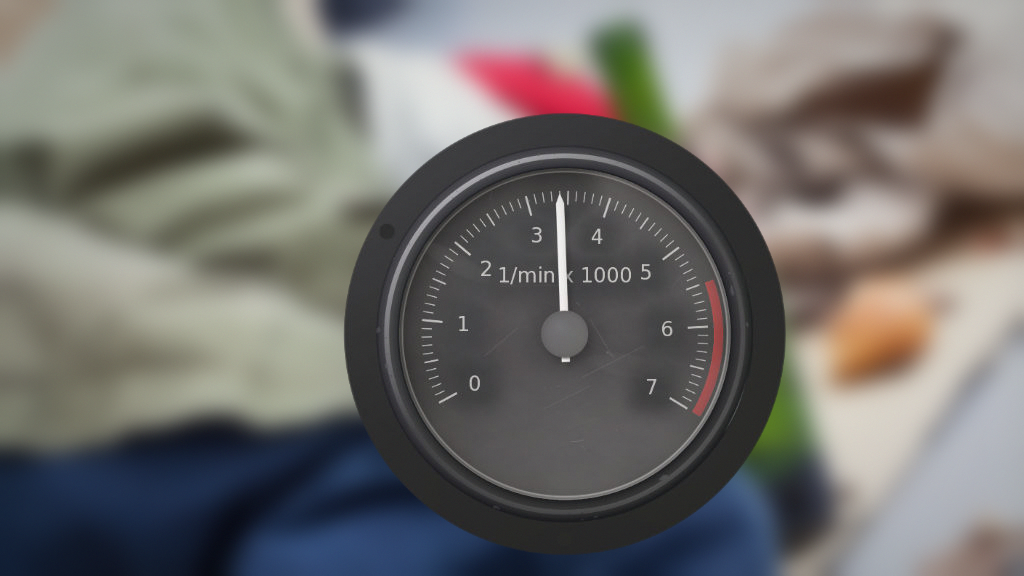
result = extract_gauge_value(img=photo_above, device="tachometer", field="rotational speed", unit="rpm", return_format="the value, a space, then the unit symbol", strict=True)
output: 3400 rpm
